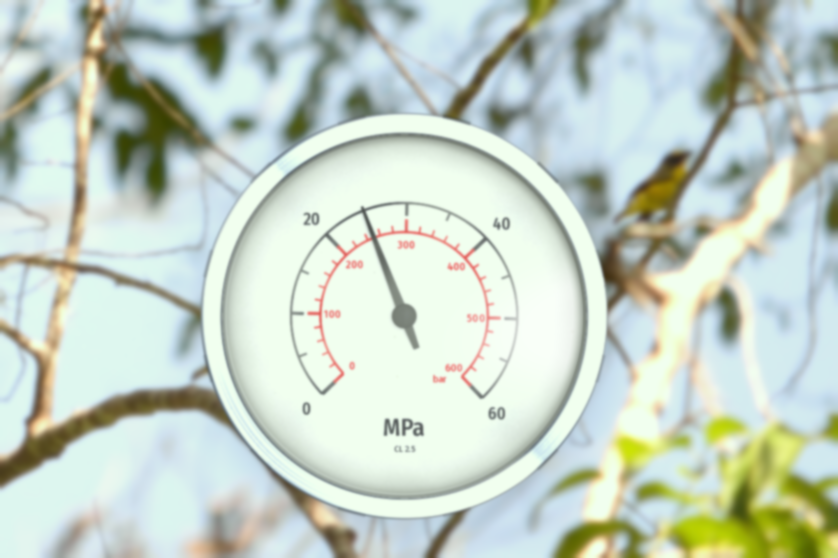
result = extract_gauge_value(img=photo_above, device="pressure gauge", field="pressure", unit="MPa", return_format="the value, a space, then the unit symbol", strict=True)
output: 25 MPa
